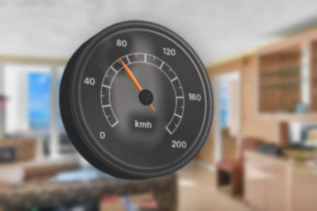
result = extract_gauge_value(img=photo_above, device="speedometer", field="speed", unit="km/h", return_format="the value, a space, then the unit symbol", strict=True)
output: 70 km/h
